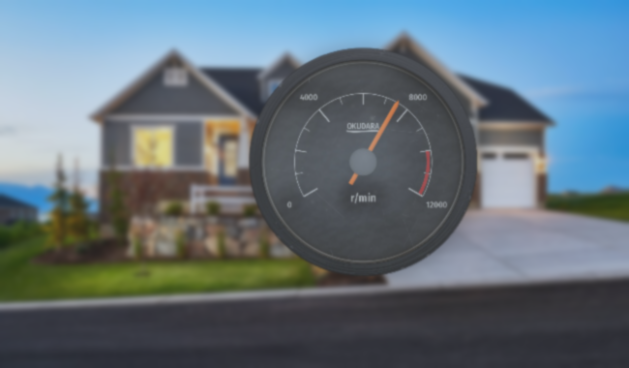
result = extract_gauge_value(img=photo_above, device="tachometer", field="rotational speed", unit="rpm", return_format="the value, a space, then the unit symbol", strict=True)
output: 7500 rpm
